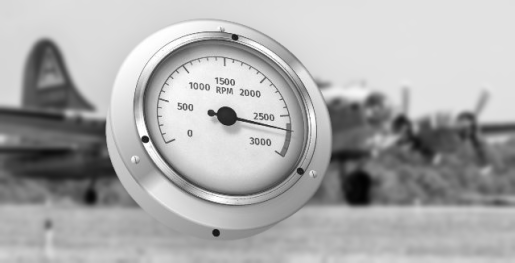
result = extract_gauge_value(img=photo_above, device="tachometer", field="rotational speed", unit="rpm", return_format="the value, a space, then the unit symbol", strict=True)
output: 2700 rpm
